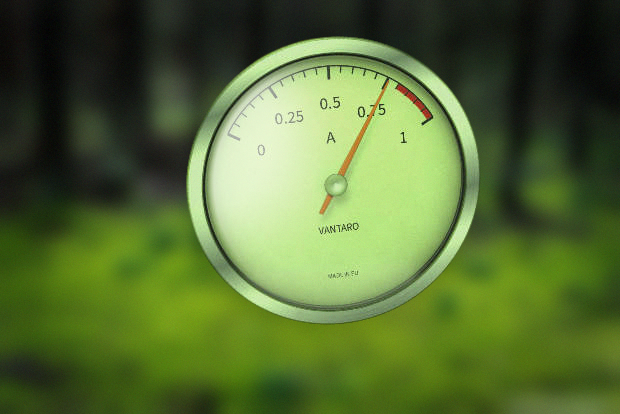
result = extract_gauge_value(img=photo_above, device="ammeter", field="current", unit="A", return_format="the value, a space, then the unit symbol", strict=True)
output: 0.75 A
